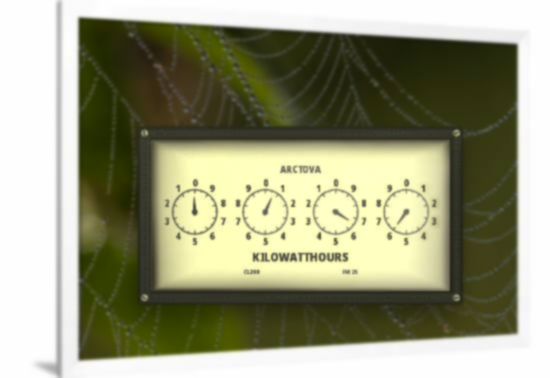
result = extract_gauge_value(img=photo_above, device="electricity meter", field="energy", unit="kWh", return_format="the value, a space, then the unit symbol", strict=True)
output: 66 kWh
